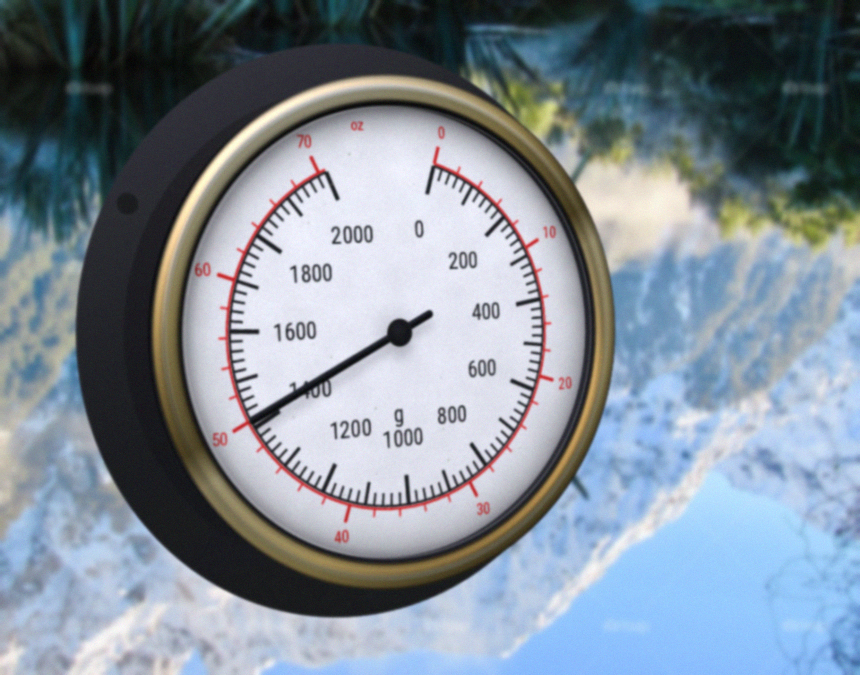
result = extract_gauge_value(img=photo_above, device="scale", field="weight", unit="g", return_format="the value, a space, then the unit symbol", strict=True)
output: 1420 g
